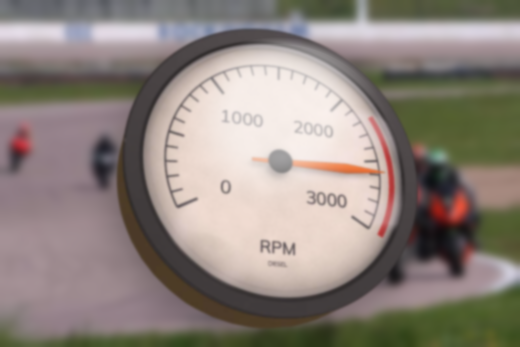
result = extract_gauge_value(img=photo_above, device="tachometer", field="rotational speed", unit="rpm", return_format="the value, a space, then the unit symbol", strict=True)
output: 2600 rpm
